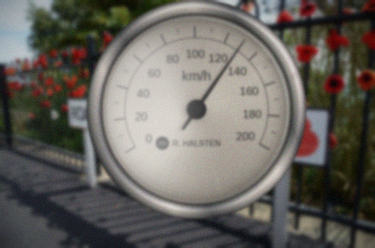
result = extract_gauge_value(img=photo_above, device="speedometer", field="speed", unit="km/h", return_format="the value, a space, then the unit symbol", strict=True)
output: 130 km/h
